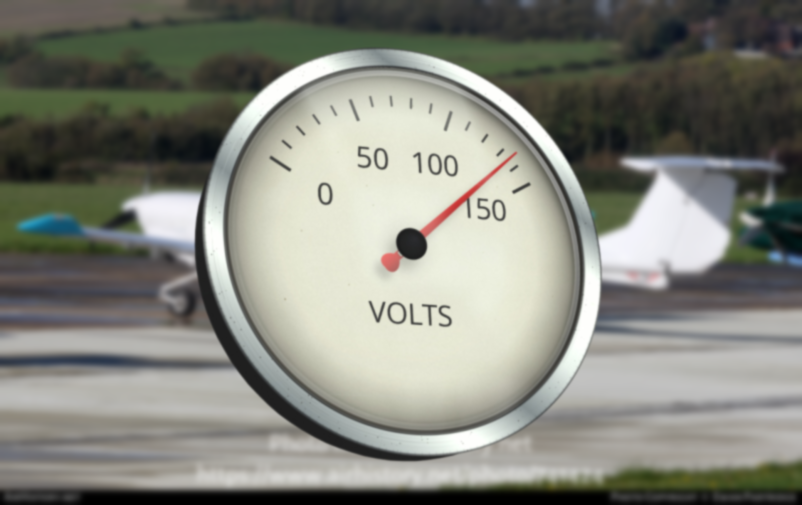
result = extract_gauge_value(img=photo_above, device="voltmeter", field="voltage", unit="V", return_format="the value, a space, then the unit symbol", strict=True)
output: 135 V
